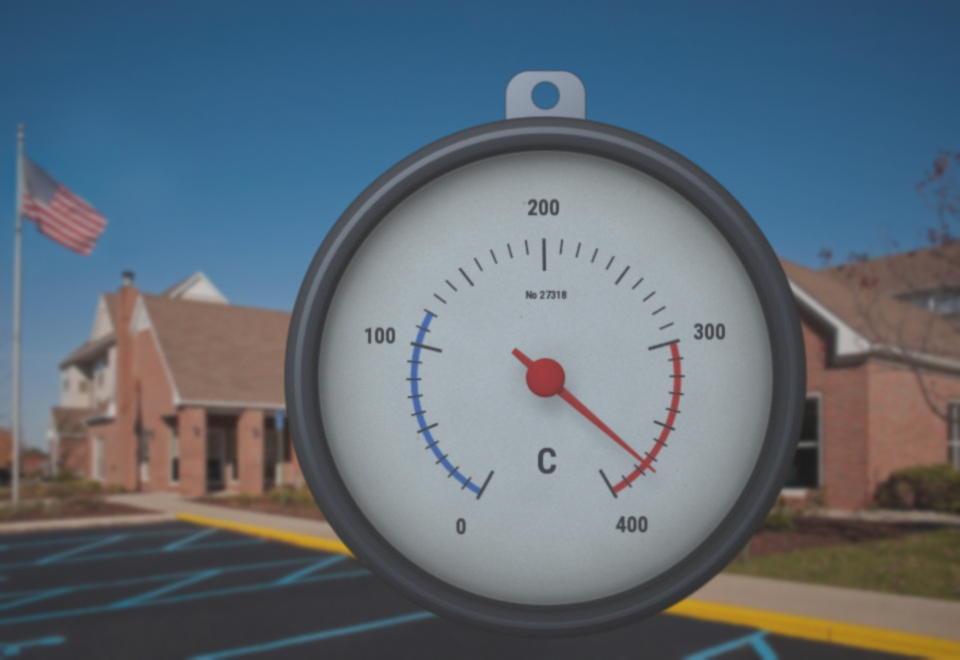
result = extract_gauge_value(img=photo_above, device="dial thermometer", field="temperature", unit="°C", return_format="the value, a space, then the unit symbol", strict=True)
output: 375 °C
